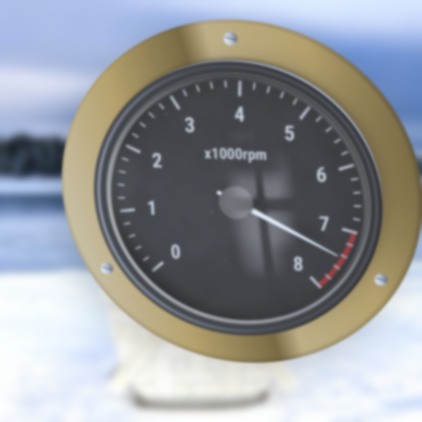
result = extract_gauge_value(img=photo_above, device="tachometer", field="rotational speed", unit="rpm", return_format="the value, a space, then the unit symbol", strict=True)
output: 7400 rpm
